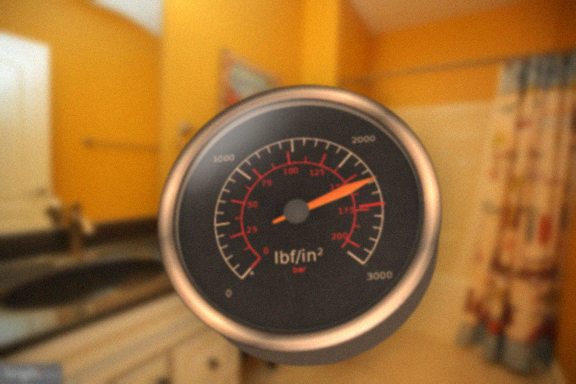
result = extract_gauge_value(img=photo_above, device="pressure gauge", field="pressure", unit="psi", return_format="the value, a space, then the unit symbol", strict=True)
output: 2300 psi
